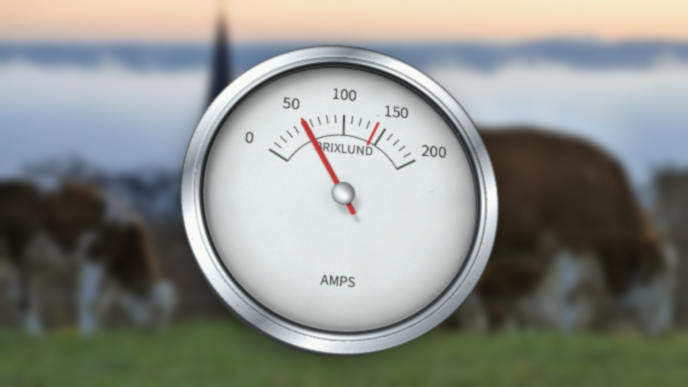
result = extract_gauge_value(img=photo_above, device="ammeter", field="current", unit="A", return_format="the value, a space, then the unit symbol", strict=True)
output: 50 A
